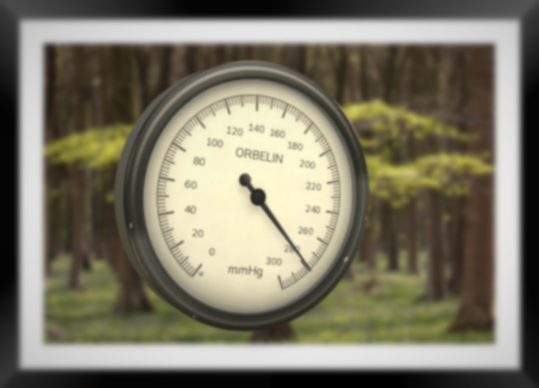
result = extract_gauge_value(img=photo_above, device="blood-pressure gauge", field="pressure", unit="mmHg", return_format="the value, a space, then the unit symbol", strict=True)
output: 280 mmHg
